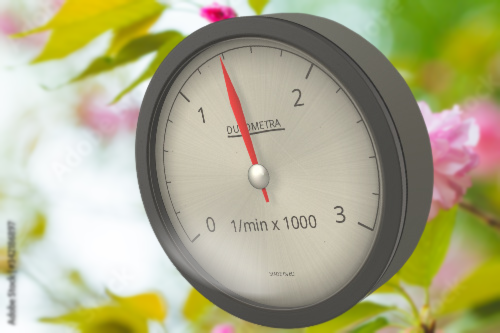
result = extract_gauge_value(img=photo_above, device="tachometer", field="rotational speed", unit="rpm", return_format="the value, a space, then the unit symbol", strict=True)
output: 1400 rpm
